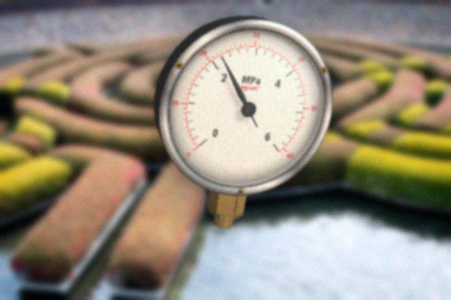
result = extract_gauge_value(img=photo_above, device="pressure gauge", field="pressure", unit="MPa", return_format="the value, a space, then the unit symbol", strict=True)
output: 2.2 MPa
